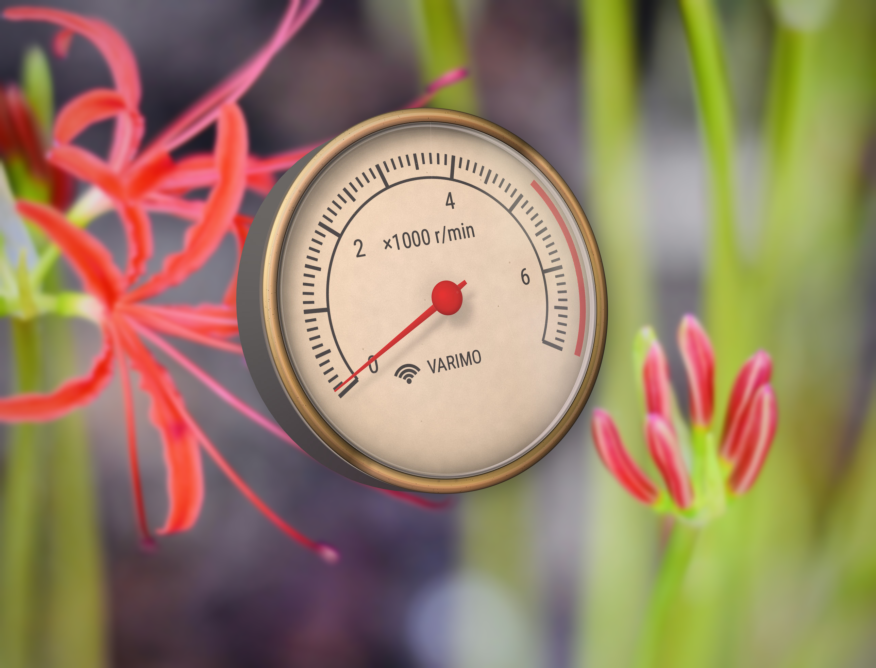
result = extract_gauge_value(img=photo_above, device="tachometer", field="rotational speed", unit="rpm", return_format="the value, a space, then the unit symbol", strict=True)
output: 100 rpm
